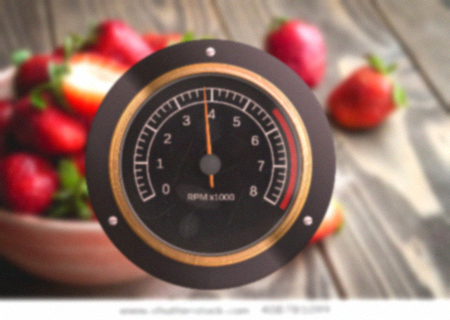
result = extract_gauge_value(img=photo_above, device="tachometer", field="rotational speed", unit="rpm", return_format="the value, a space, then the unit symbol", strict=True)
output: 3800 rpm
